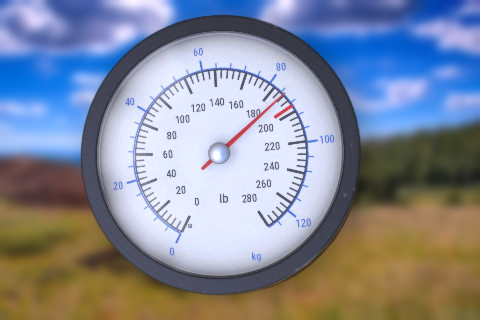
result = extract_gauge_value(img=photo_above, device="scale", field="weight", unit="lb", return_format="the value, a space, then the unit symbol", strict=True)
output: 188 lb
